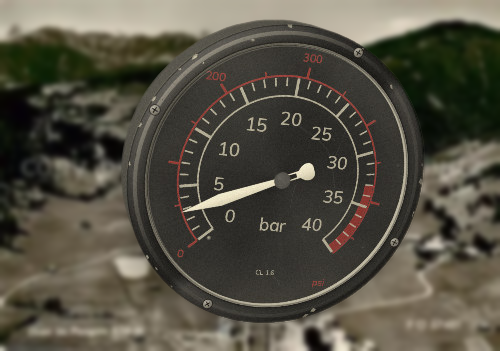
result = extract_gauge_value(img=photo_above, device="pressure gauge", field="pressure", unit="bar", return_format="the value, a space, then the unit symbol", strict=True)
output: 3 bar
